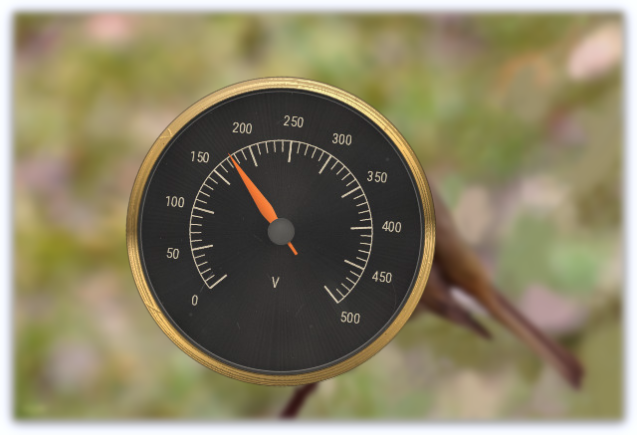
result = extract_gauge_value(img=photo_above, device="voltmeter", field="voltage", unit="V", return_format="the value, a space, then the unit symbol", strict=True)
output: 175 V
